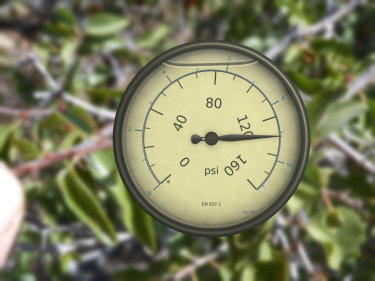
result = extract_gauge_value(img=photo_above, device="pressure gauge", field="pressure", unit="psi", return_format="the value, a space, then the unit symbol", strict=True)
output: 130 psi
